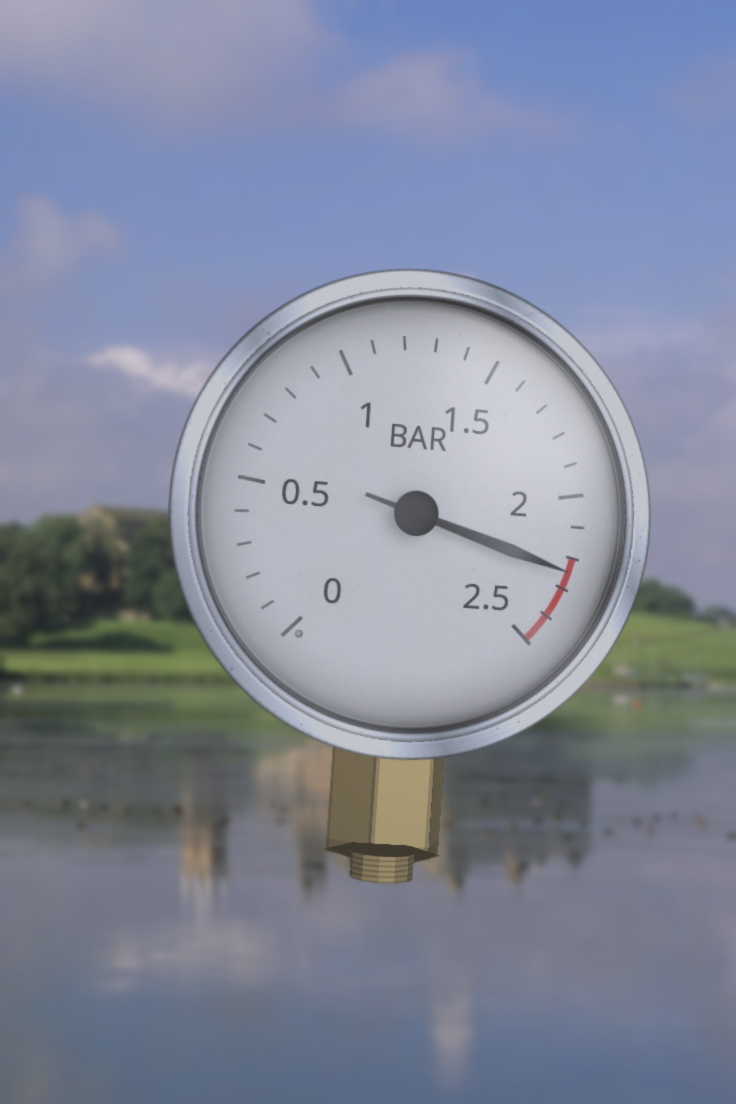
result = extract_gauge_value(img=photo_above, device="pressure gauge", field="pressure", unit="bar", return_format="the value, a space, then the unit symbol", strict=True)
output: 2.25 bar
